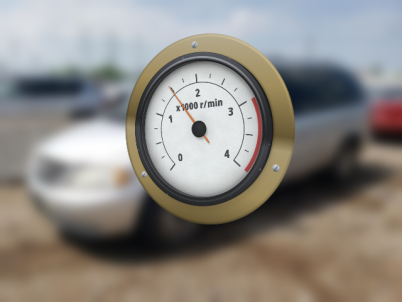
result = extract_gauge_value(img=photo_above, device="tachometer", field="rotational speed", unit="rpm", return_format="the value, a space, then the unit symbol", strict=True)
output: 1500 rpm
